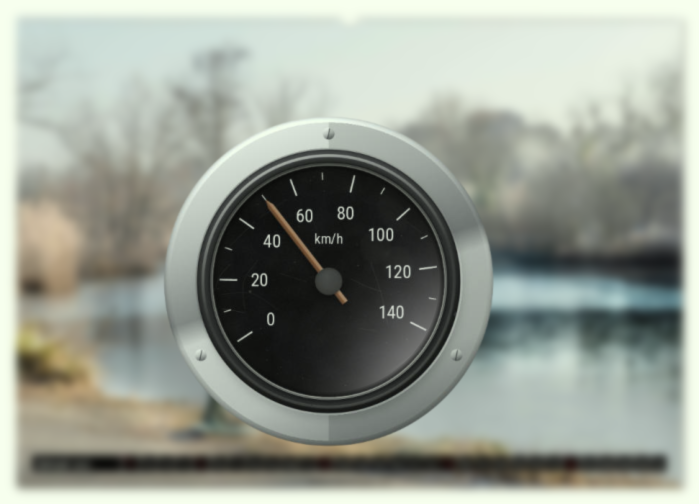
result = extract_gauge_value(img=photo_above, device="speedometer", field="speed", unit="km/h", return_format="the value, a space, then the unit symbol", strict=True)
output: 50 km/h
